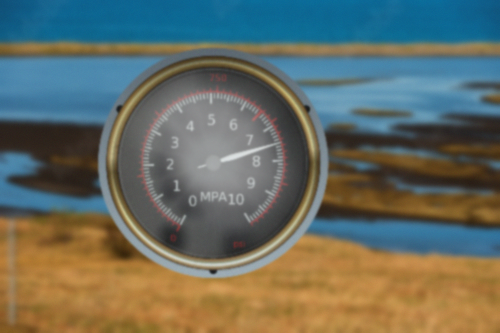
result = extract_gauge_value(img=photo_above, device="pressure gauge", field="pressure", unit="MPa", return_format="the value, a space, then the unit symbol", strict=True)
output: 7.5 MPa
